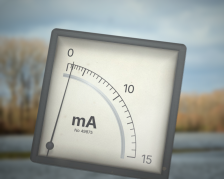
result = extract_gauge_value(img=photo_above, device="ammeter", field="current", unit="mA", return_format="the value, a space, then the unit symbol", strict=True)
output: 2.5 mA
